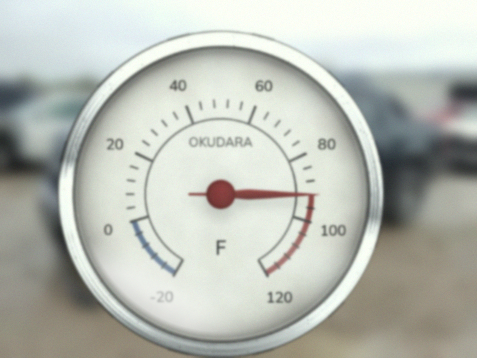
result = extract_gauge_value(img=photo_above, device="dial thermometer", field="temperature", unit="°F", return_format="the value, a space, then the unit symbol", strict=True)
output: 92 °F
